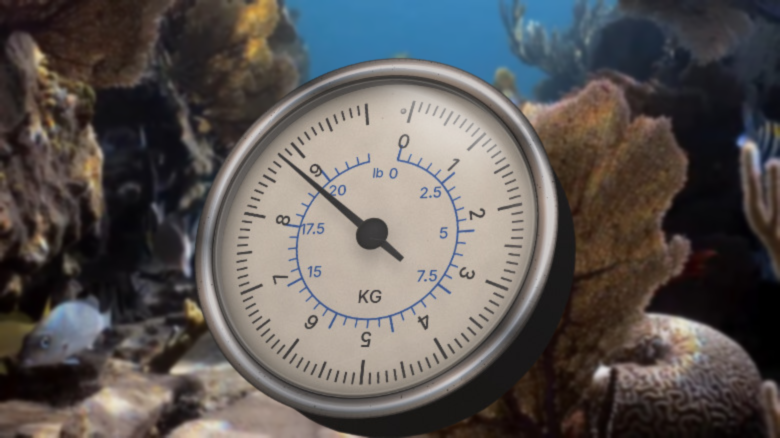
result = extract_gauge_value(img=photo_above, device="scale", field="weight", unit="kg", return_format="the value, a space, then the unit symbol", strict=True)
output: 8.8 kg
